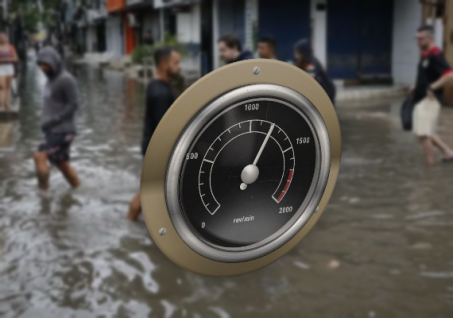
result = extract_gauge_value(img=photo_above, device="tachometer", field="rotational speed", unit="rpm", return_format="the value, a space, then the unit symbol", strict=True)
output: 1200 rpm
